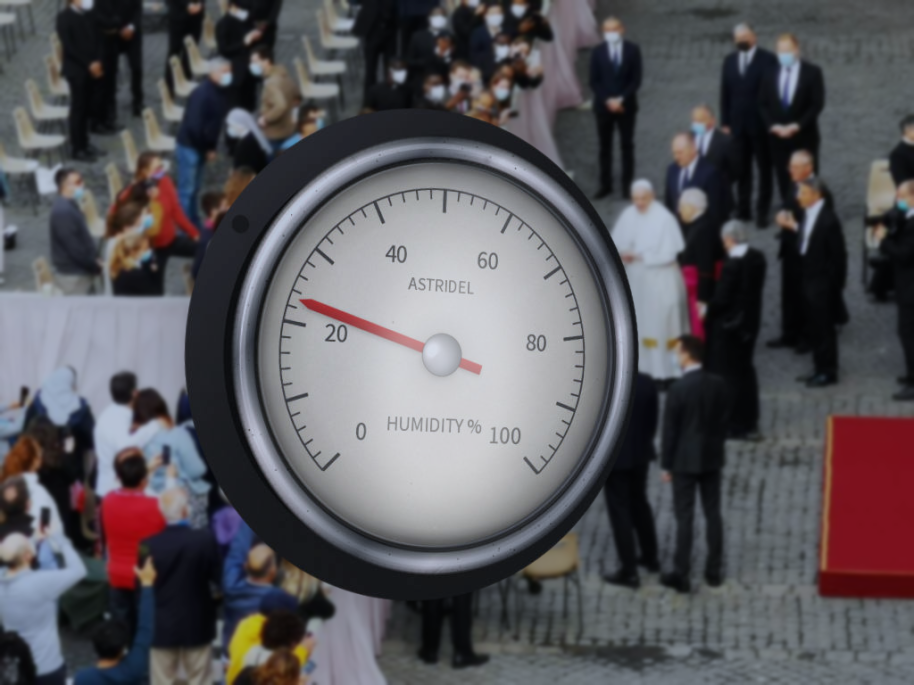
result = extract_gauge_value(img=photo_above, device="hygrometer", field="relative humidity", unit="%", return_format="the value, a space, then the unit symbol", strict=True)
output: 23 %
